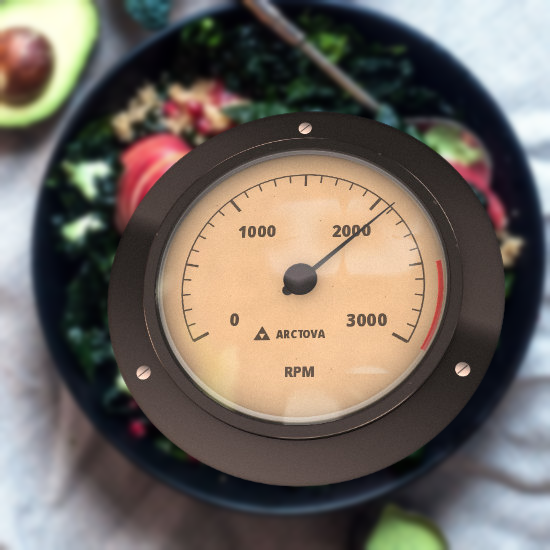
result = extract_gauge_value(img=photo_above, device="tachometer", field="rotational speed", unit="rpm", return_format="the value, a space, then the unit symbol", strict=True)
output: 2100 rpm
